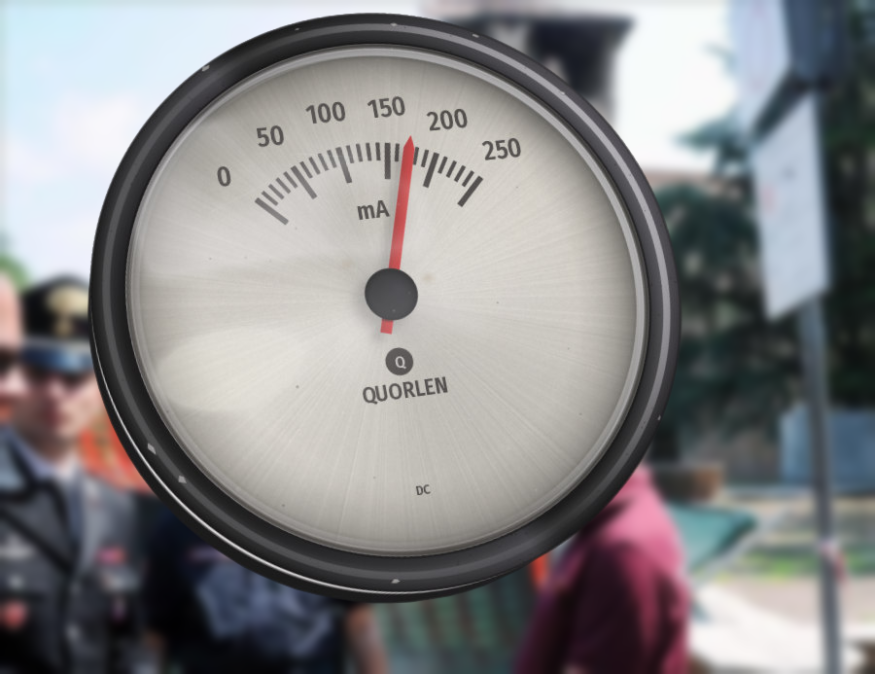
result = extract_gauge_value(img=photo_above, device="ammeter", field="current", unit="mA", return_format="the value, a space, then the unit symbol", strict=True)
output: 170 mA
